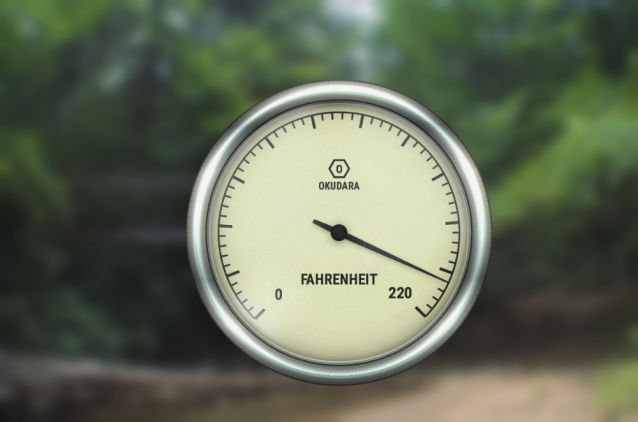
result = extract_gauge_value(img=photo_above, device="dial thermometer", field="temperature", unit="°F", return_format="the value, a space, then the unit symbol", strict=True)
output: 204 °F
